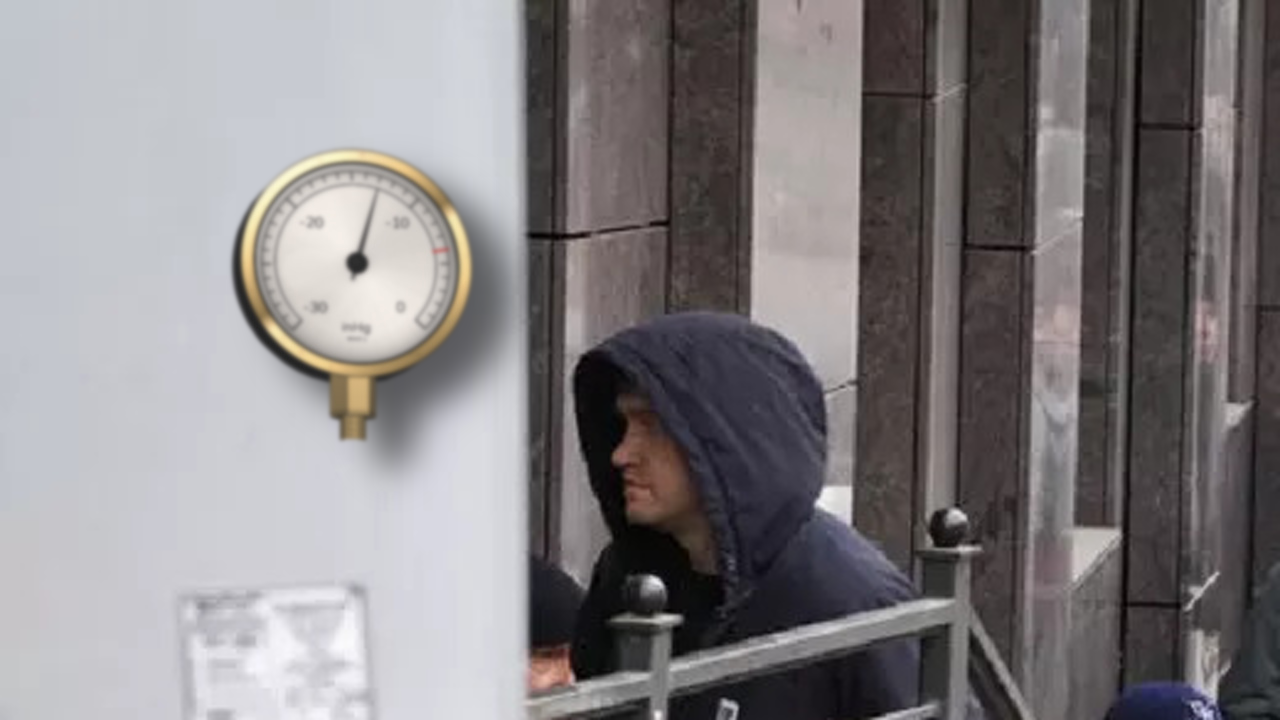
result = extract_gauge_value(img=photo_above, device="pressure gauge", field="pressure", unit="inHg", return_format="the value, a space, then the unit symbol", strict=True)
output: -13 inHg
